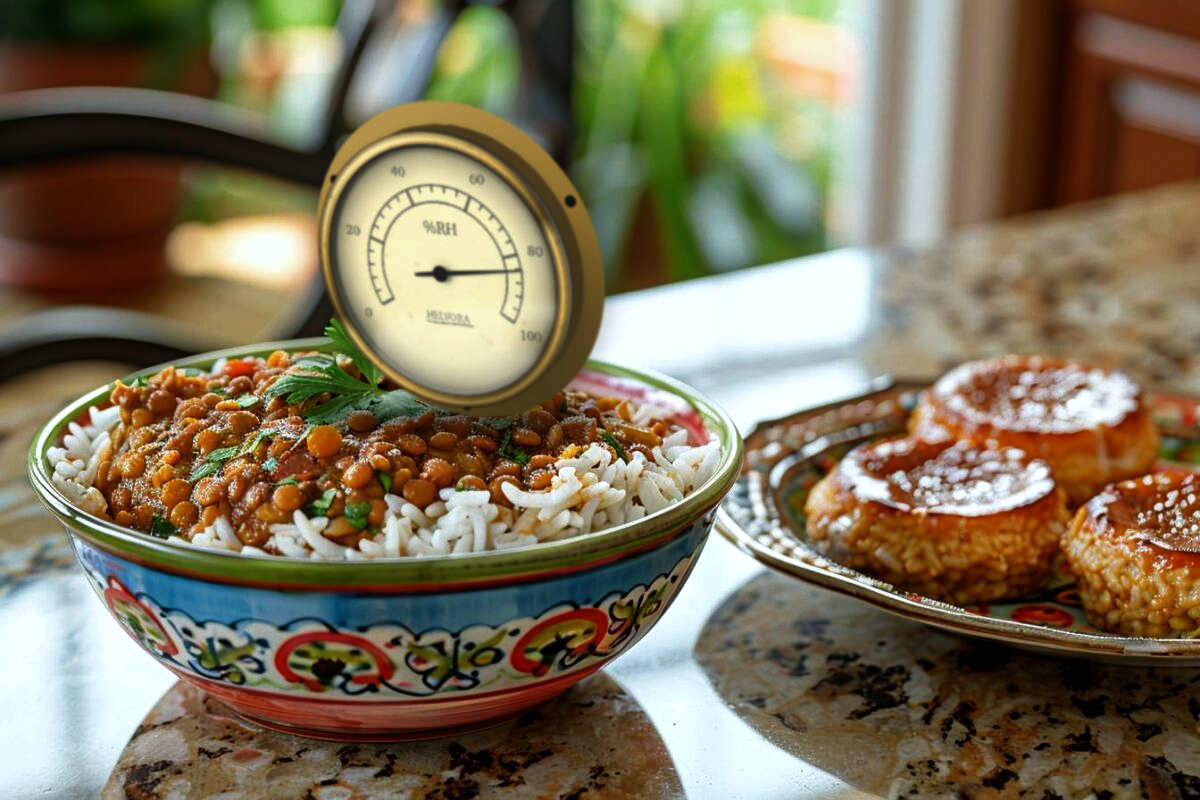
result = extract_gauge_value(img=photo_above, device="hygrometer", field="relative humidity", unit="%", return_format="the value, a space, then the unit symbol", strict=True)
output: 84 %
